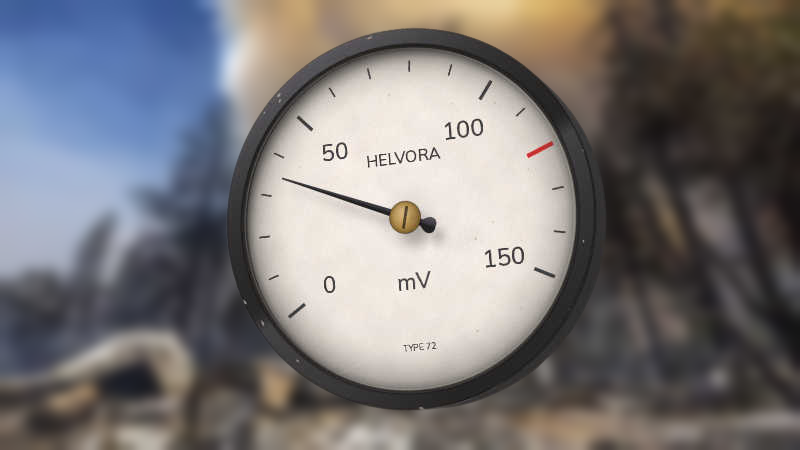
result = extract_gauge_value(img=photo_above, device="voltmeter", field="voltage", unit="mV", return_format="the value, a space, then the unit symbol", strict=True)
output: 35 mV
